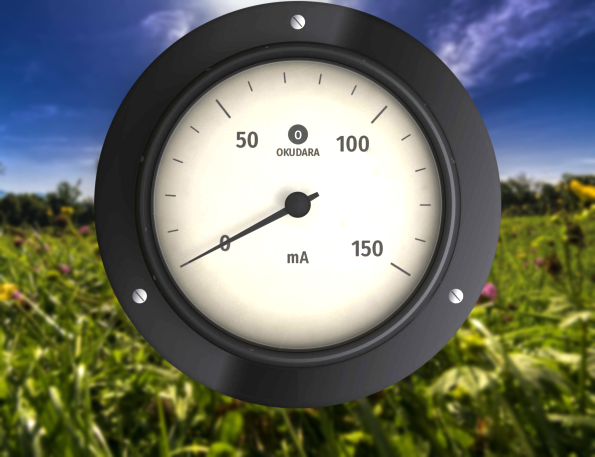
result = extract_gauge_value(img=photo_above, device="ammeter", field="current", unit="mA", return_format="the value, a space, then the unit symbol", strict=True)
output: 0 mA
